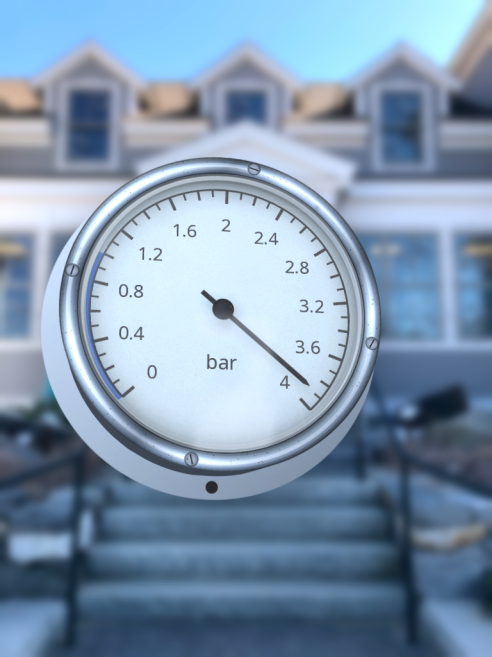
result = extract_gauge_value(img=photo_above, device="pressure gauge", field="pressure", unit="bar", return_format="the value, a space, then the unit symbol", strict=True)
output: 3.9 bar
